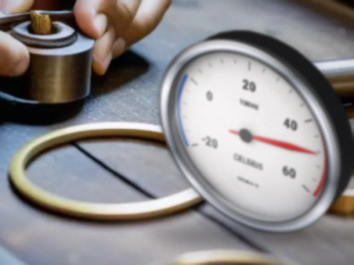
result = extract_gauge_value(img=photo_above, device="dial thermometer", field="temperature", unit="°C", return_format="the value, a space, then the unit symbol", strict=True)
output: 48 °C
